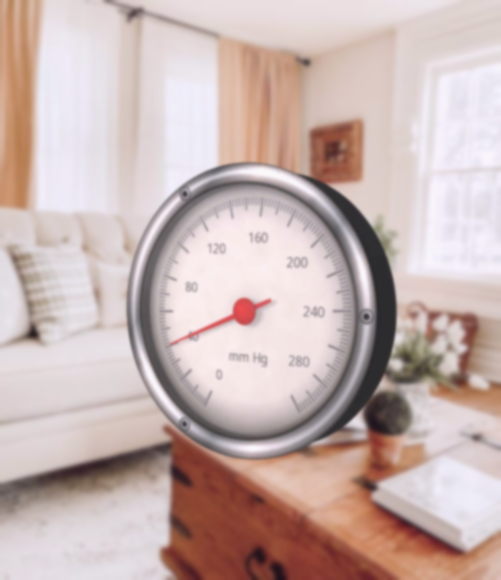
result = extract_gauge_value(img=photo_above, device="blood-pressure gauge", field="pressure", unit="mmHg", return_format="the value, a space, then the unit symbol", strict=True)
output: 40 mmHg
